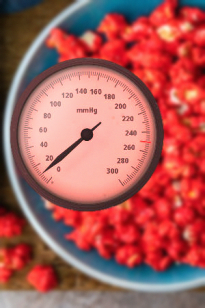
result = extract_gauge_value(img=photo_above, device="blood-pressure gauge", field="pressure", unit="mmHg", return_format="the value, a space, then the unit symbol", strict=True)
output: 10 mmHg
